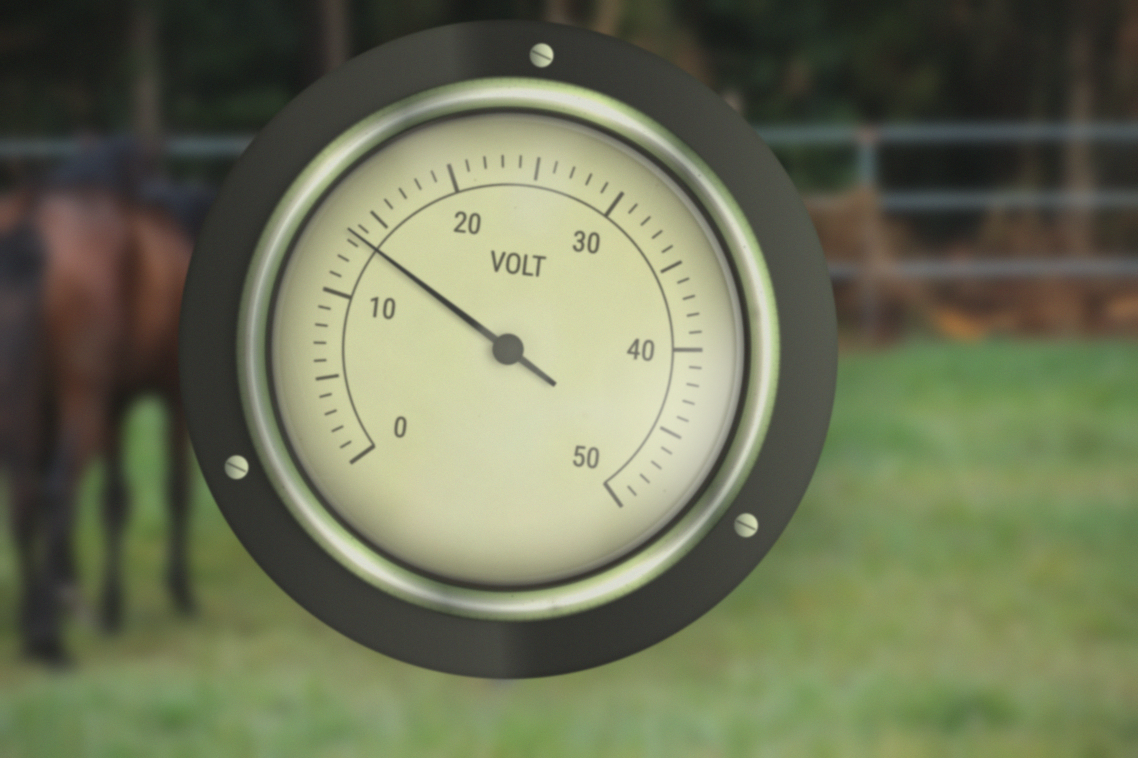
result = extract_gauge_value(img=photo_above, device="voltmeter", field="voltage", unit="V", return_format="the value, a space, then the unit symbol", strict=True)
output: 13.5 V
